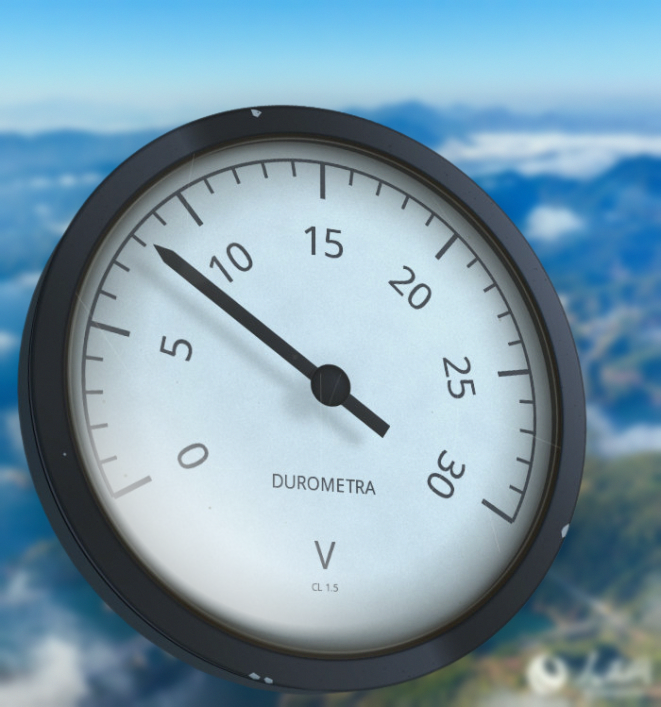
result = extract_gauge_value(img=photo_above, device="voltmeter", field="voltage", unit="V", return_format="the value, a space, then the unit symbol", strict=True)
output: 8 V
